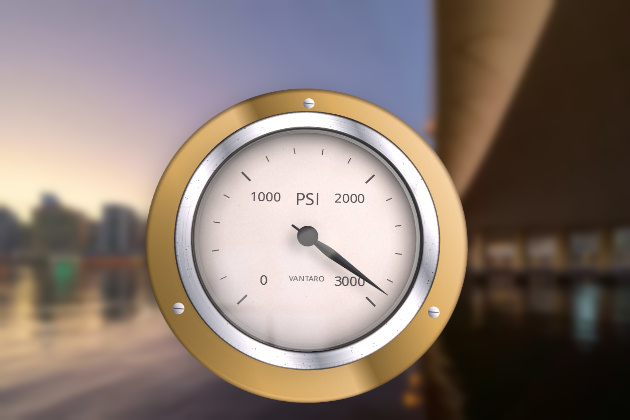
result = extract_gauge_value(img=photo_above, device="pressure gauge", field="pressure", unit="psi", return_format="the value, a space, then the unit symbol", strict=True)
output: 2900 psi
